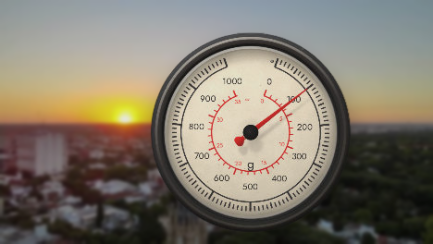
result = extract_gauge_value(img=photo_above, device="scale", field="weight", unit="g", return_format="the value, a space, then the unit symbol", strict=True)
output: 100 g
